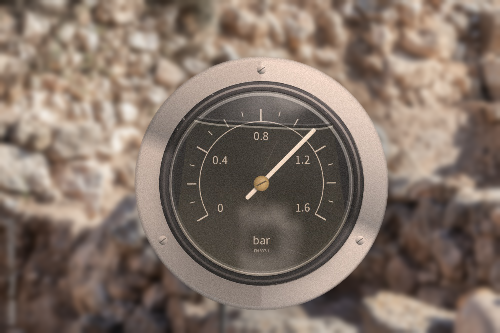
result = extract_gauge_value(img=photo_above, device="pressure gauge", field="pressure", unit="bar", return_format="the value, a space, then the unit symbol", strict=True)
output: 1.1 bar
